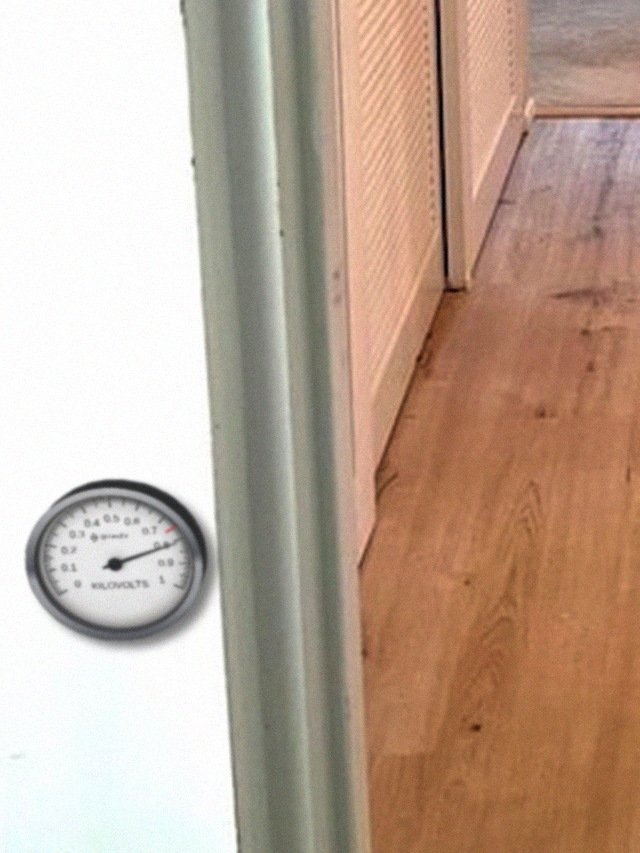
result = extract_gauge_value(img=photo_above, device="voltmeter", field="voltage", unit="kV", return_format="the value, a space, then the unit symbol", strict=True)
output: 0.8 kV
